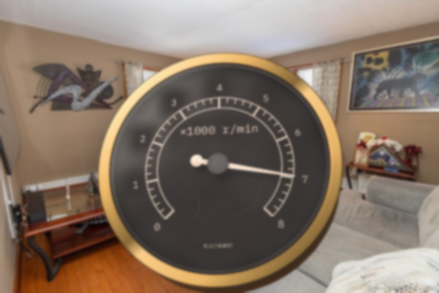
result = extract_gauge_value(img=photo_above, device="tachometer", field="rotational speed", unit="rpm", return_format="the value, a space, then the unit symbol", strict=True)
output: 7000 rpm
